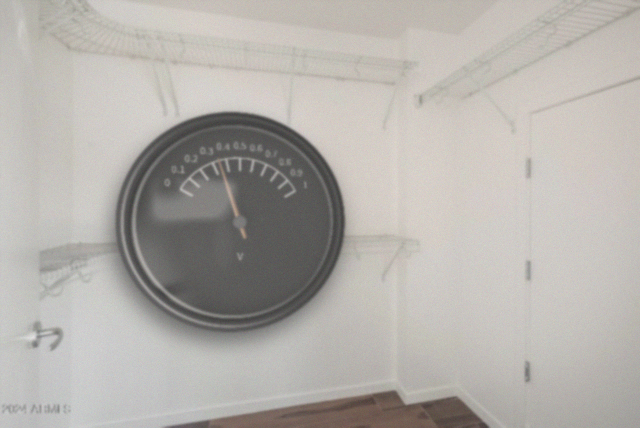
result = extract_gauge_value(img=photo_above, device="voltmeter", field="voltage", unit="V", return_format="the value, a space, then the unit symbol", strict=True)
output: 0.35 V
